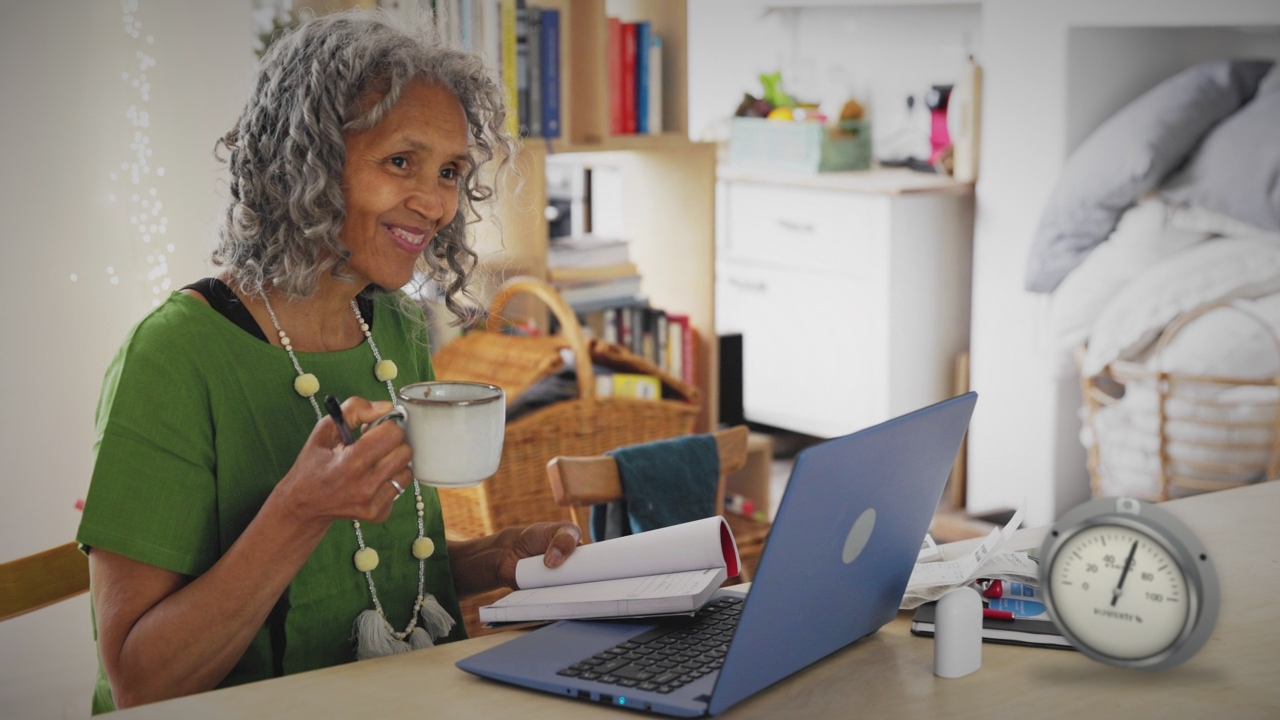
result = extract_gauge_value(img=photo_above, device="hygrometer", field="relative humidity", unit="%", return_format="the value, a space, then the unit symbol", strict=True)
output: 60 %
